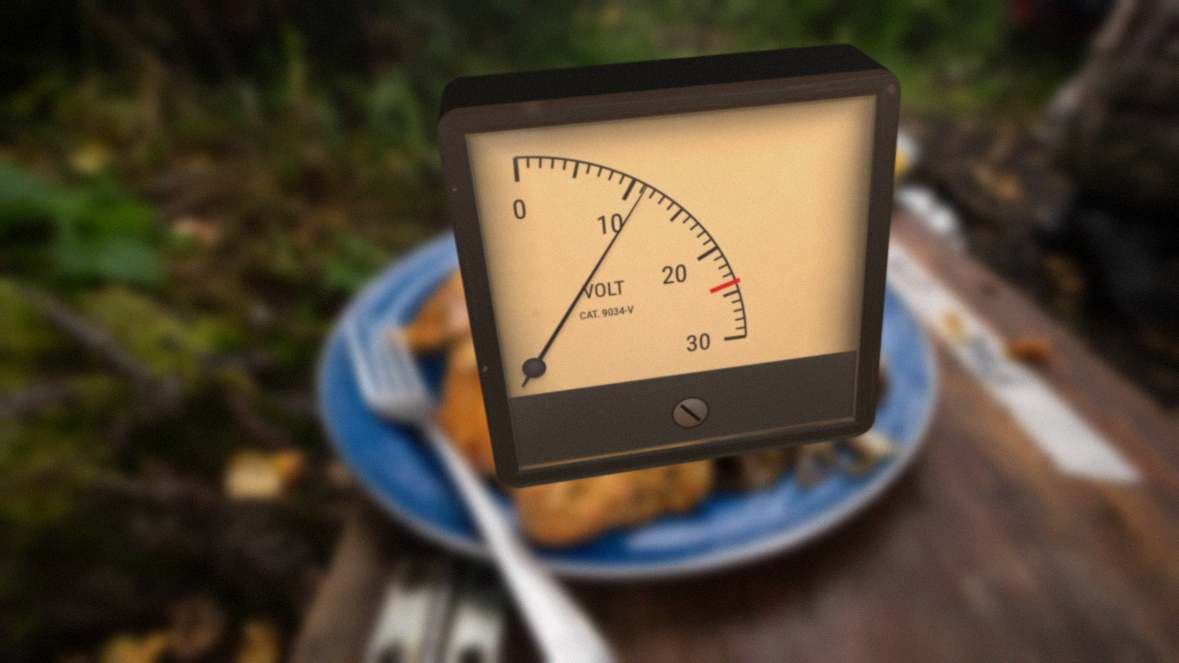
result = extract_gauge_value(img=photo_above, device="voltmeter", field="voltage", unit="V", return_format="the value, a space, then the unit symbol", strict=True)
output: 11 V
